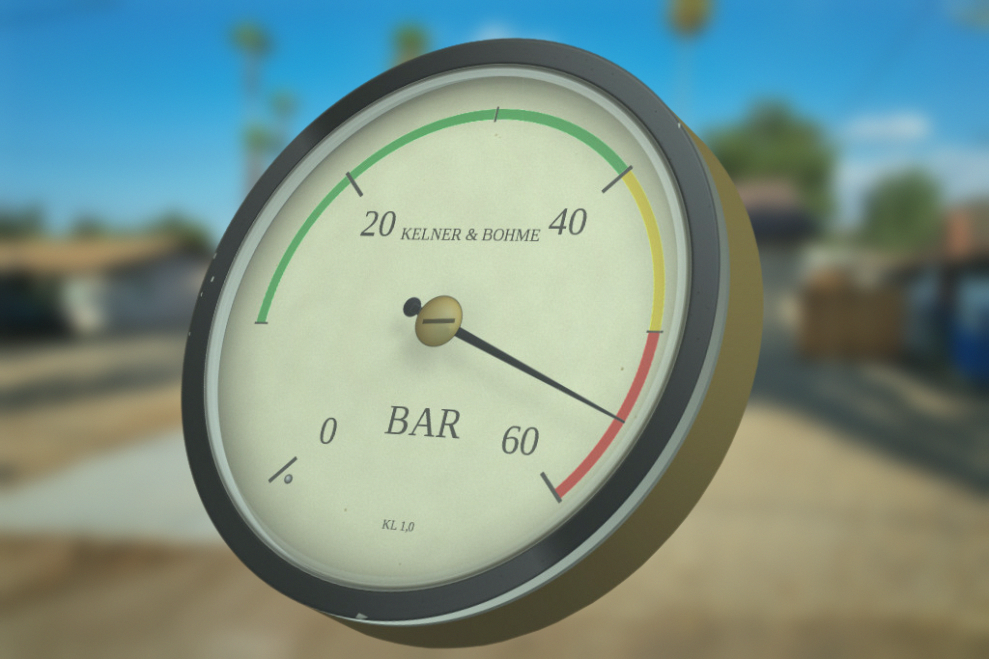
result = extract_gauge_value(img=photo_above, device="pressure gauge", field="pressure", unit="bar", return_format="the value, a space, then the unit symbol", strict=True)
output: 55 bar
